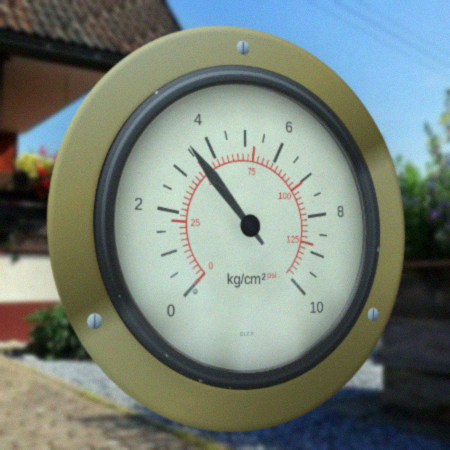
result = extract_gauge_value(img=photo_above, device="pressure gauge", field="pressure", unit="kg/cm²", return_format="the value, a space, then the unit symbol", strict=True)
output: 3.5 kg/cm²
